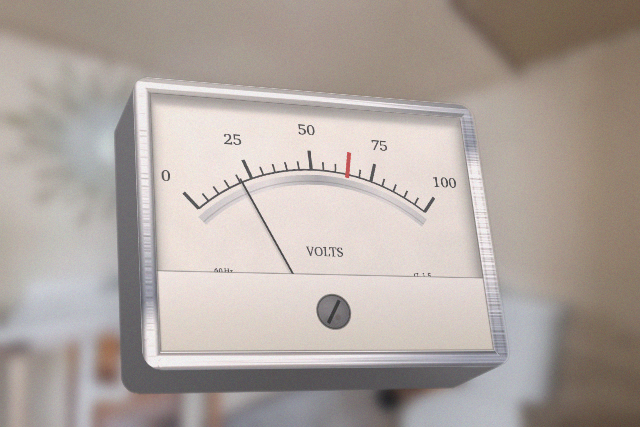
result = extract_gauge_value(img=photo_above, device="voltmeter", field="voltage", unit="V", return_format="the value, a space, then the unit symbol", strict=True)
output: 20 V
